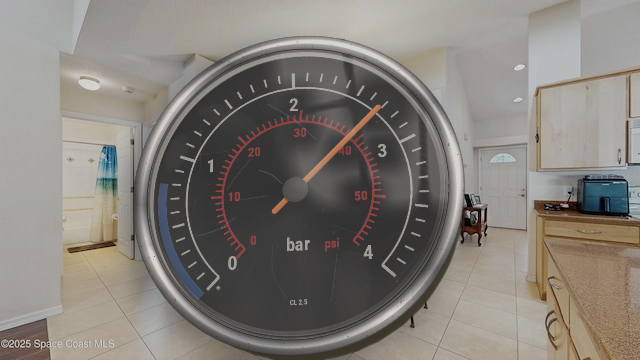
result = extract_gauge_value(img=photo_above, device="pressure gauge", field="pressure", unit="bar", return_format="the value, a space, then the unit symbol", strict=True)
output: 2.7 bar
